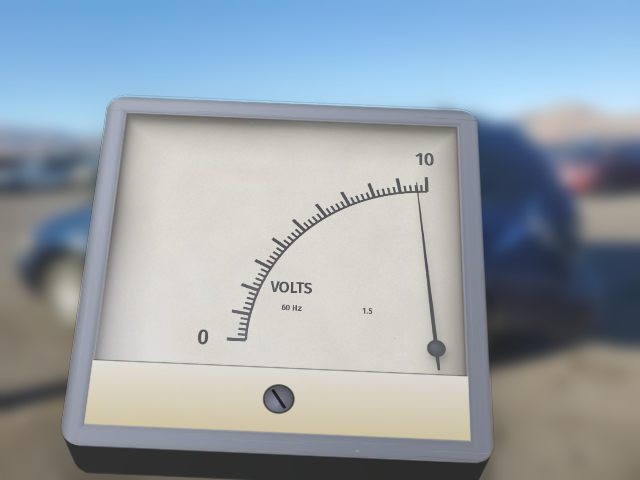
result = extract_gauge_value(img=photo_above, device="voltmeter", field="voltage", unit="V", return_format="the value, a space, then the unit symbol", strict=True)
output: 9.6 V
